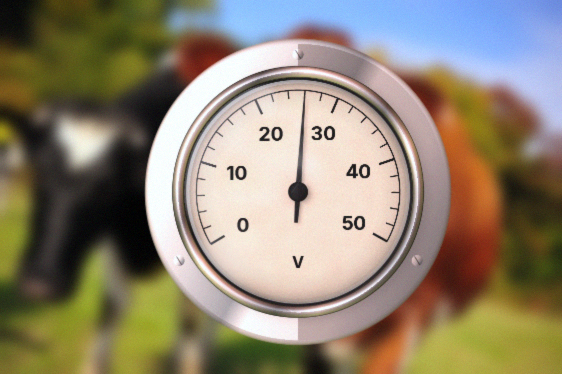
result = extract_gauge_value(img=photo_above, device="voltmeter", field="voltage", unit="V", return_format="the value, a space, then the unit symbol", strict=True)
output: 26 V
